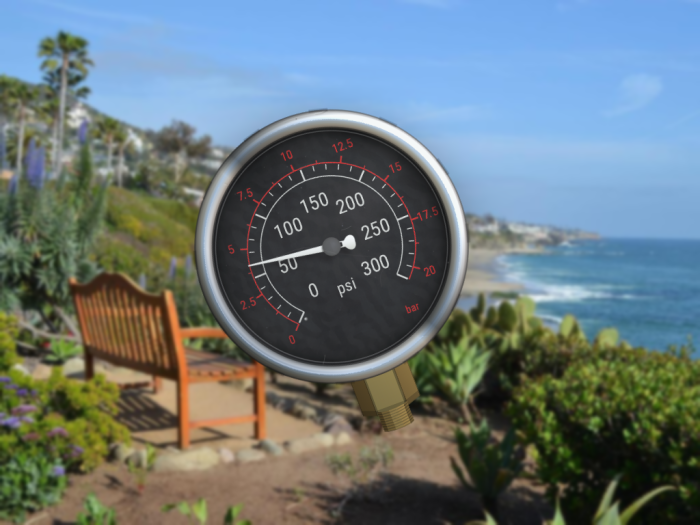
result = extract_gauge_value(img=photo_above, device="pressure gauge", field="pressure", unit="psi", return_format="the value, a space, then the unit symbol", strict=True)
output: 60 psi
